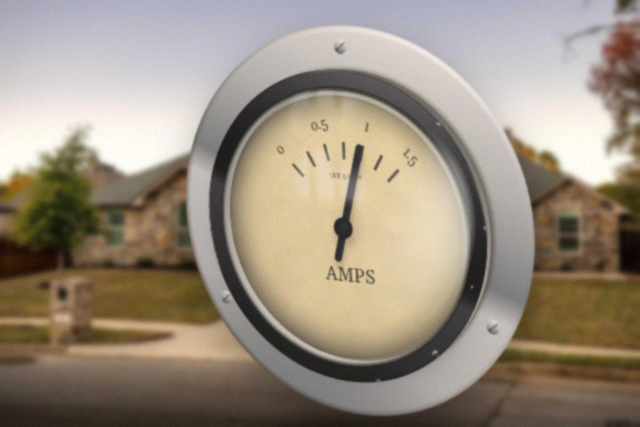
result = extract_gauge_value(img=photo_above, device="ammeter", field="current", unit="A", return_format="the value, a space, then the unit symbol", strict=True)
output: 1 A
